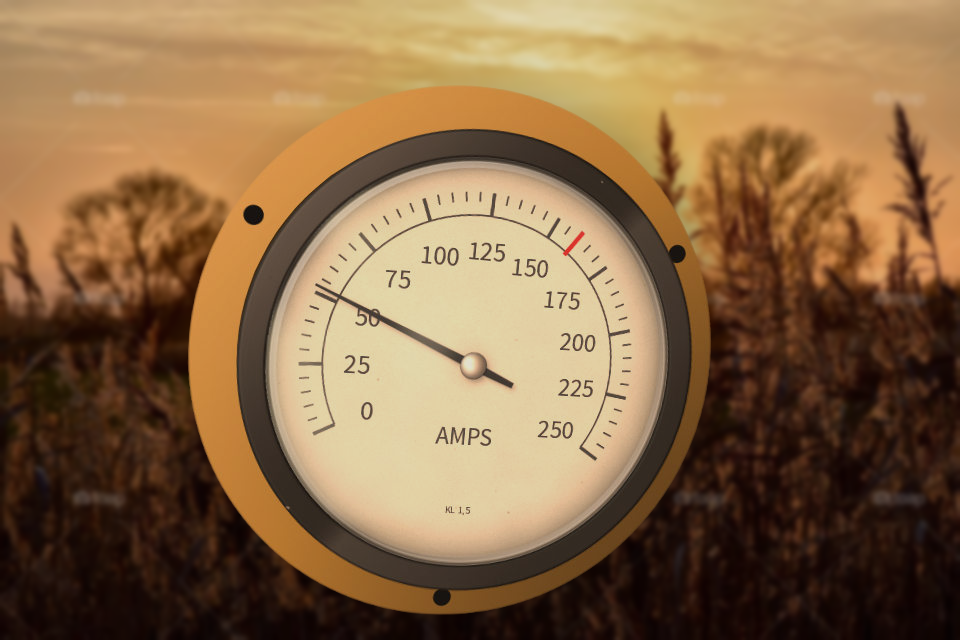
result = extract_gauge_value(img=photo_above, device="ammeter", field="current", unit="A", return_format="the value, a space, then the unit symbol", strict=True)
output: 52.5 A
